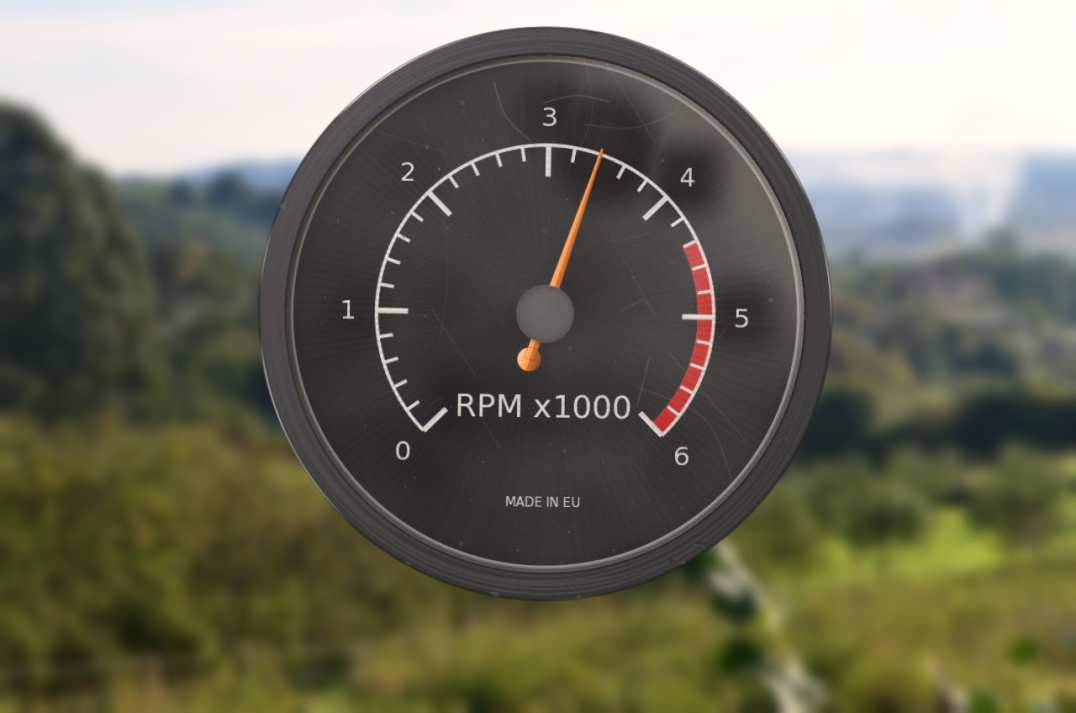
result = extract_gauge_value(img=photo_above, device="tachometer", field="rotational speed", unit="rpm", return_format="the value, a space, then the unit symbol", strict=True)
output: 3400 rpm
